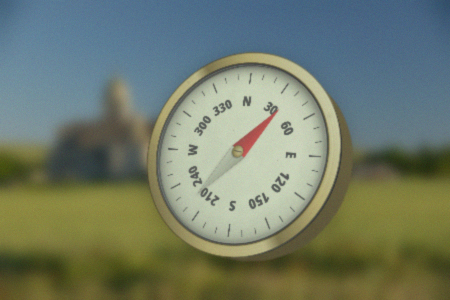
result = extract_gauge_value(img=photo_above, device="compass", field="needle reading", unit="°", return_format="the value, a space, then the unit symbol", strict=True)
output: 40 °
